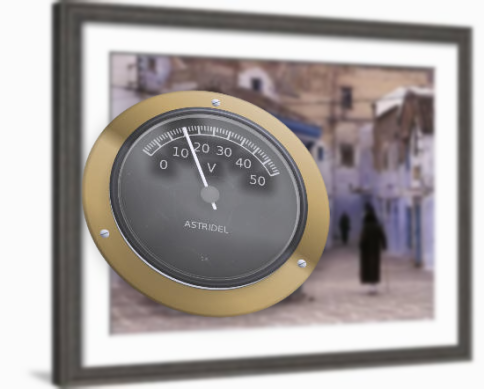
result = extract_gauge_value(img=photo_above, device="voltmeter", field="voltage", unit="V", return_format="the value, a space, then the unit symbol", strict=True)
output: 15 V
